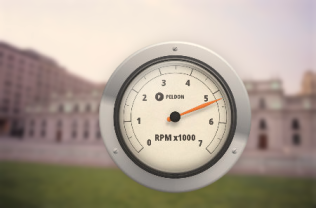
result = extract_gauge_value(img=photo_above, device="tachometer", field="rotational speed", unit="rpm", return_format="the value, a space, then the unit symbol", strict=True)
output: 5250 rpm
